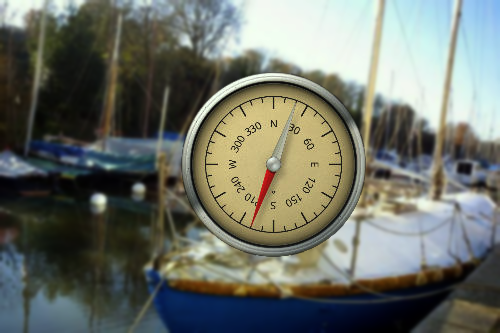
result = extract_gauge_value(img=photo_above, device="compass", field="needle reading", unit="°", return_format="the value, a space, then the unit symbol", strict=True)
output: 200 °
